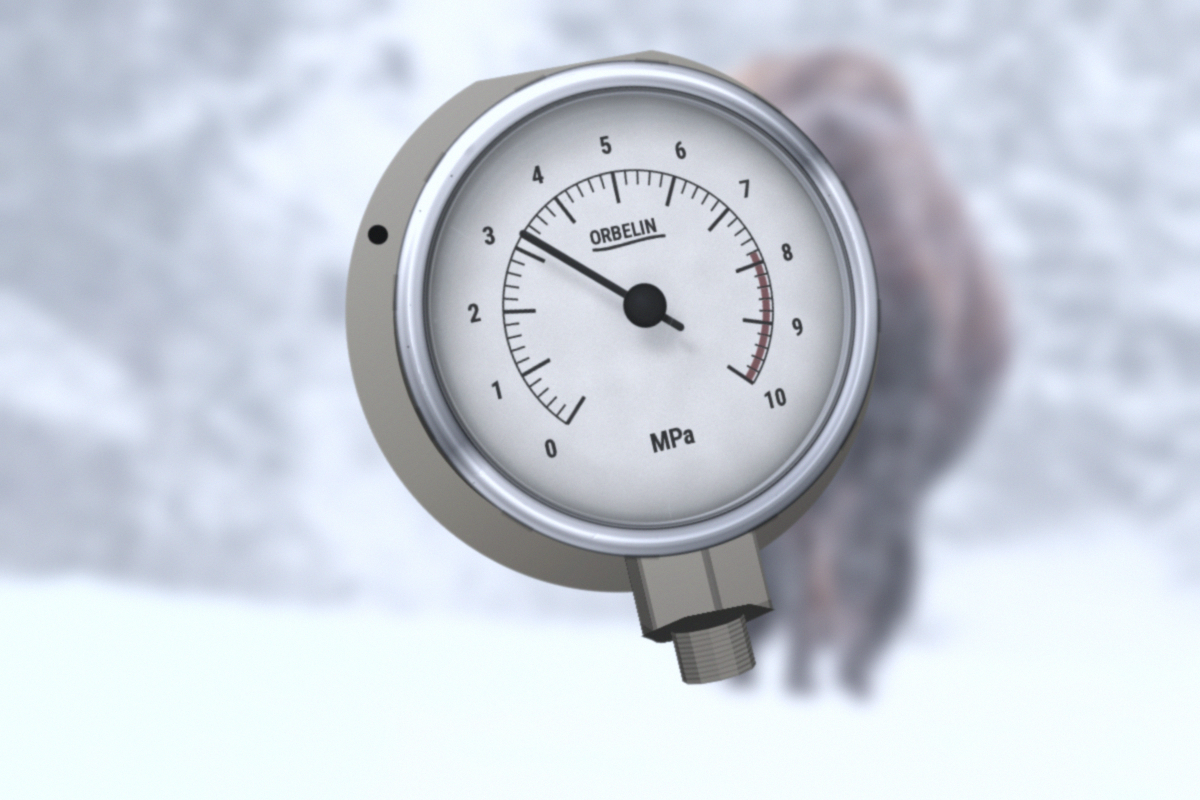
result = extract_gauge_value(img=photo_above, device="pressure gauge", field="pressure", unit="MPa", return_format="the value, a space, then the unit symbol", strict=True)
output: 3.2 MPa
